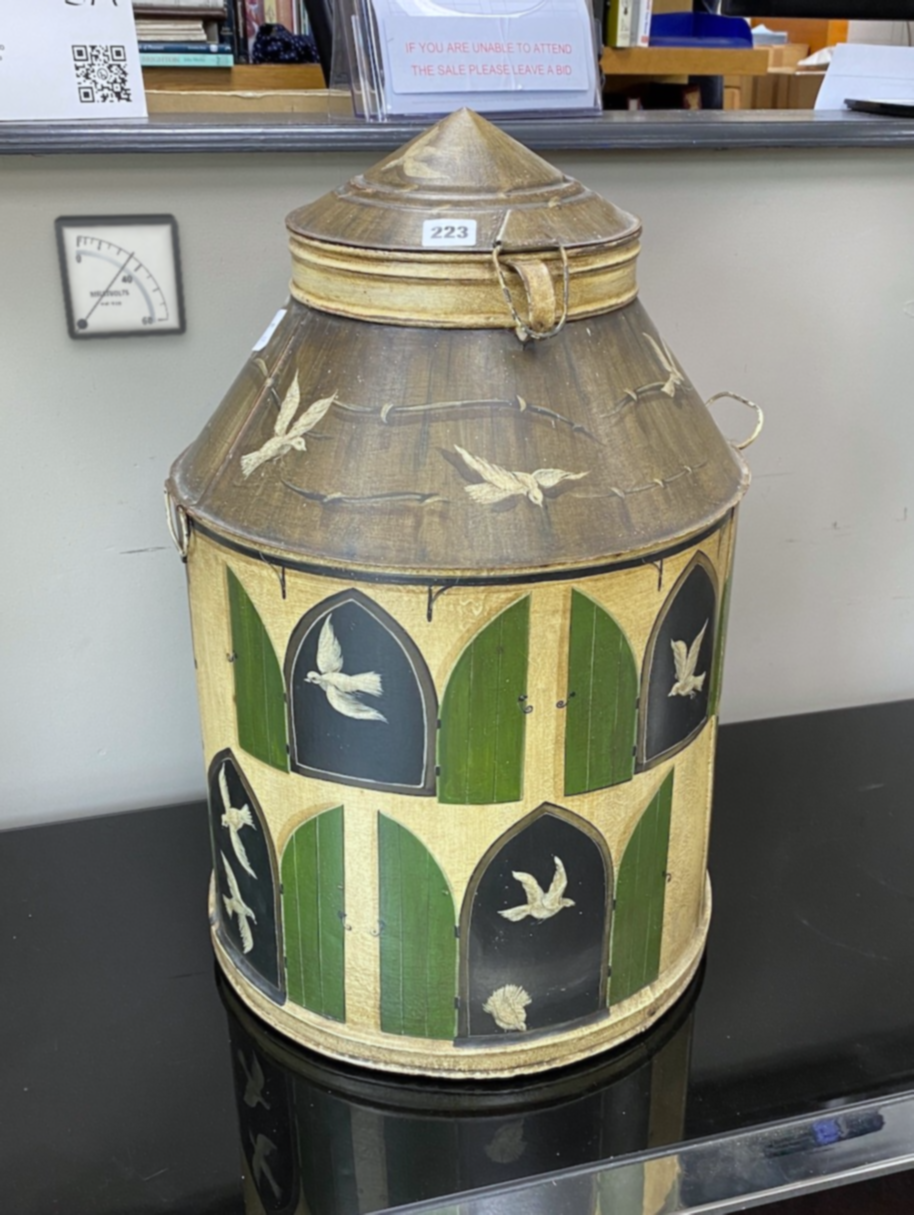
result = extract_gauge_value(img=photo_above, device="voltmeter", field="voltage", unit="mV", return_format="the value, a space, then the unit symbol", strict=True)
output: 35 mV
